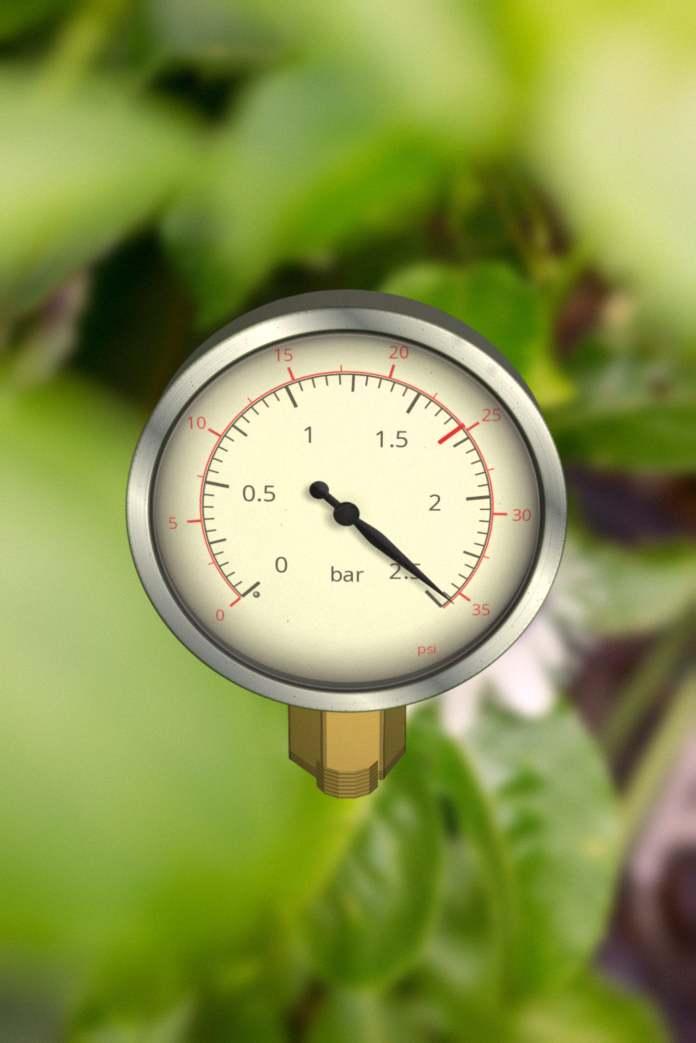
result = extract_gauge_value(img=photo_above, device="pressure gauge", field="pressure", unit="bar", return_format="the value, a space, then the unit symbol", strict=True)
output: 2.45 bar
